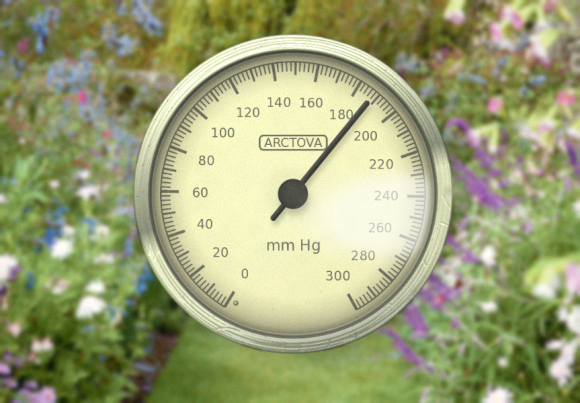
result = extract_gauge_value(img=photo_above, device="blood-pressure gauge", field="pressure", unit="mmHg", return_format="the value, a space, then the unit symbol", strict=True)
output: 188 mmHg
